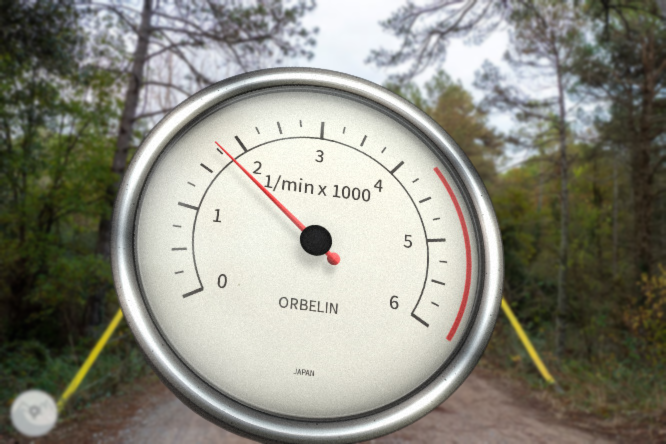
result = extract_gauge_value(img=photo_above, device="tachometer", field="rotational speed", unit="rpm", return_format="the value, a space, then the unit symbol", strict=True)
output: 1750 rpm
